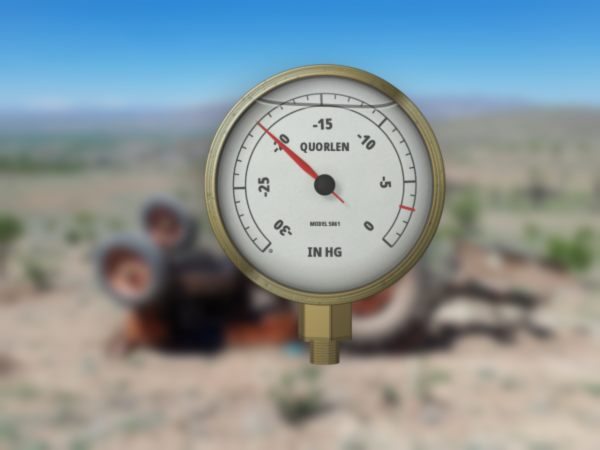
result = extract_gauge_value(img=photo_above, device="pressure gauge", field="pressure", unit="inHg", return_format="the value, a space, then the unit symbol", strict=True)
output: -20 inHg
